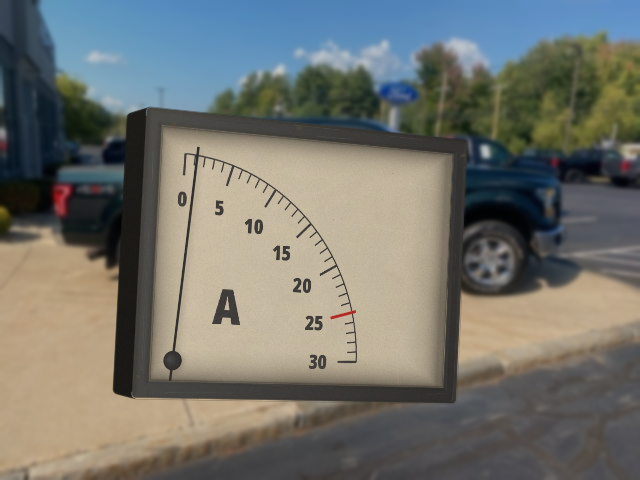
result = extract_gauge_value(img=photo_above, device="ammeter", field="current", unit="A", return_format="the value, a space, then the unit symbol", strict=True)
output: 1 A
